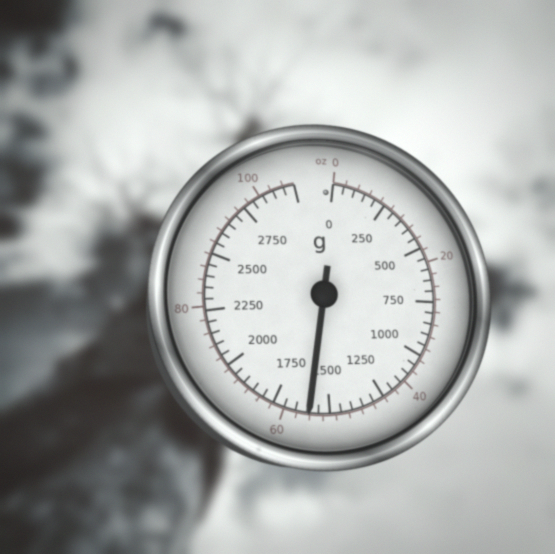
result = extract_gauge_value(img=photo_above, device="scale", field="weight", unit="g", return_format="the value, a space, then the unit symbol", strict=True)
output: 1600 g
